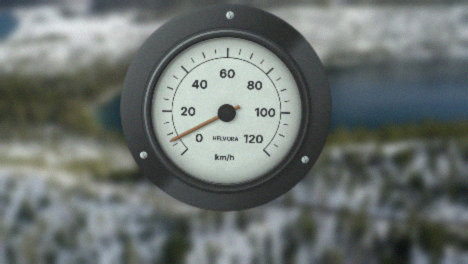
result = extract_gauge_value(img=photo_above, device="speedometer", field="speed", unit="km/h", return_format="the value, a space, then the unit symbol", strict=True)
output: 7.5 km/h
